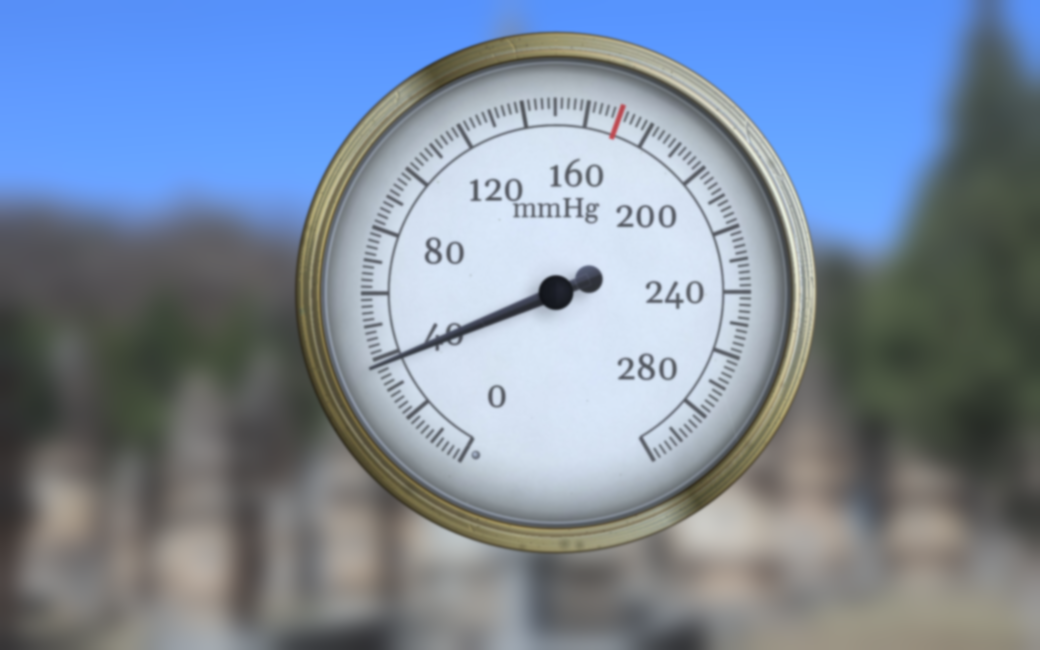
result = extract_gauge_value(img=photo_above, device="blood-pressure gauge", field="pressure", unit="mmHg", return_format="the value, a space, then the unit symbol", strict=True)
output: 38 mmHg
